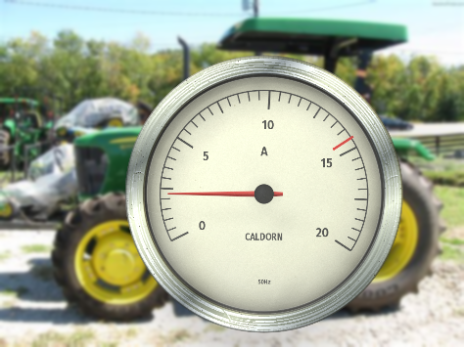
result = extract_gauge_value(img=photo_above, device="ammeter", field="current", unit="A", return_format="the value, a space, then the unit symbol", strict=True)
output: 2.25 A
